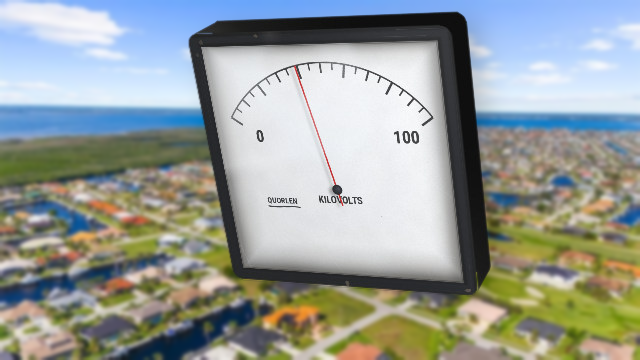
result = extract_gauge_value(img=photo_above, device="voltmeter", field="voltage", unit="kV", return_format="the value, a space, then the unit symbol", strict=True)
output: 40 kV
